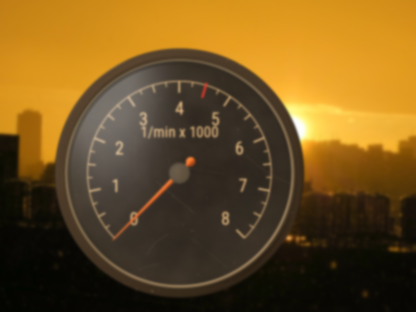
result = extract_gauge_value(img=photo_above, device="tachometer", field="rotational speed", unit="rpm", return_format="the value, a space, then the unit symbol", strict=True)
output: 0 rpm
